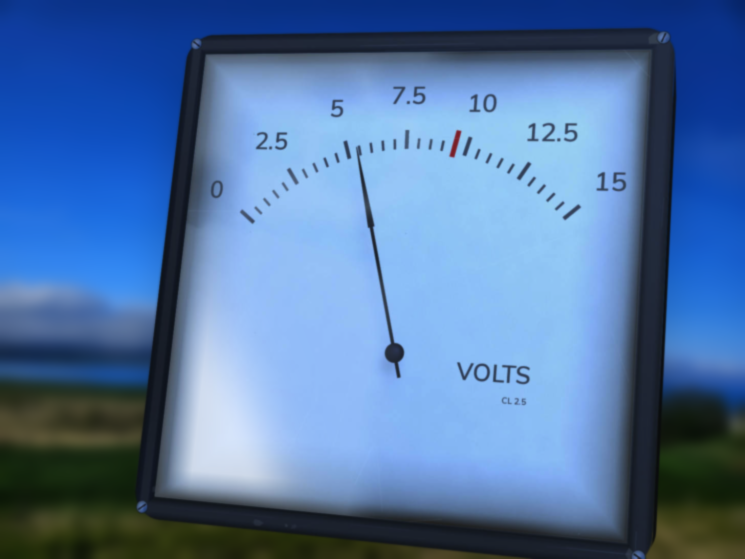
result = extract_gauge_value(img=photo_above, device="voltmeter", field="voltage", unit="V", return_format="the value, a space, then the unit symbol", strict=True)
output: 5.5 V
